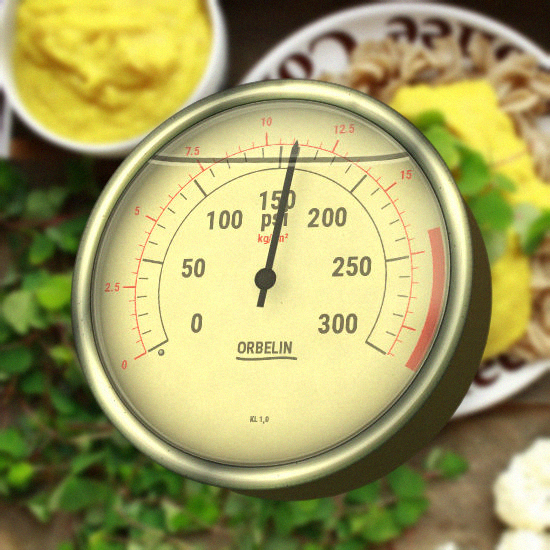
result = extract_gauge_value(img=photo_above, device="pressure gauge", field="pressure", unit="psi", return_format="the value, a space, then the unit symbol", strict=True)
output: 160 psi
